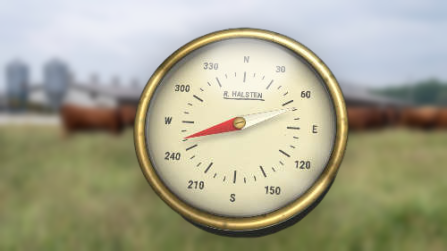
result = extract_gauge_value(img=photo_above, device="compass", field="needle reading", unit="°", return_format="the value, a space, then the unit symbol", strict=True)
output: 250 °
